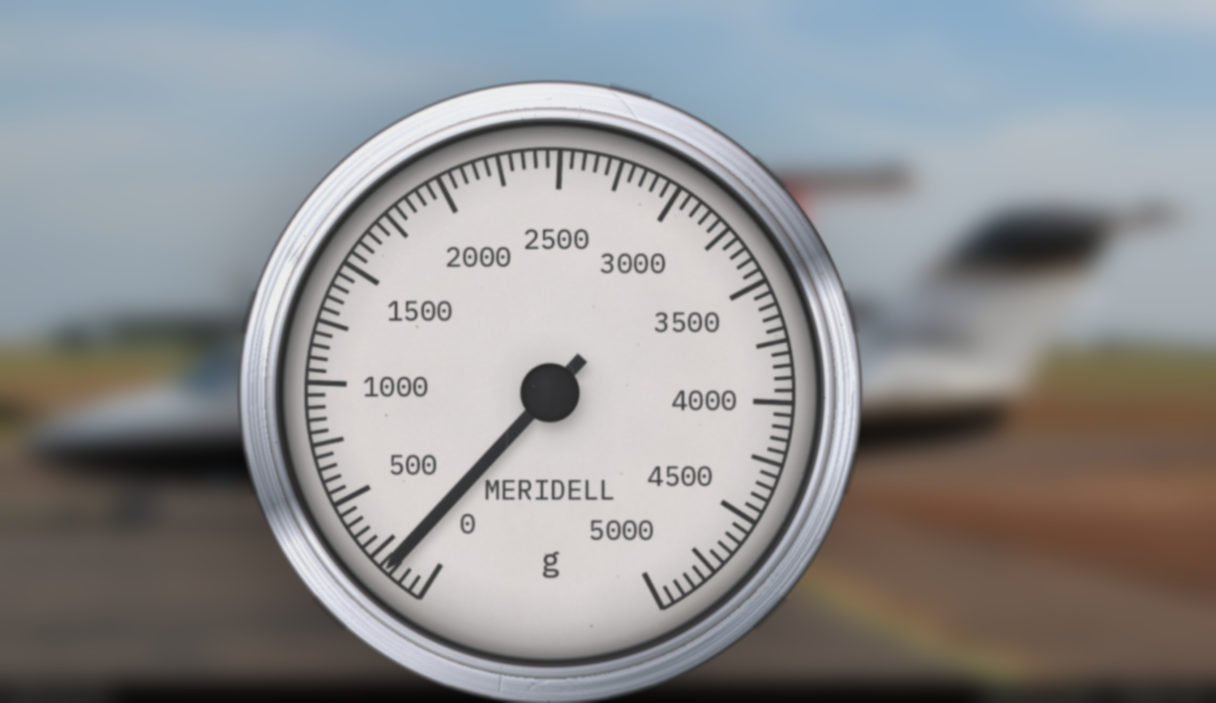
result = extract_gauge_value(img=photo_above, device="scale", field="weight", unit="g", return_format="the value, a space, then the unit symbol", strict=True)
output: 175 g
